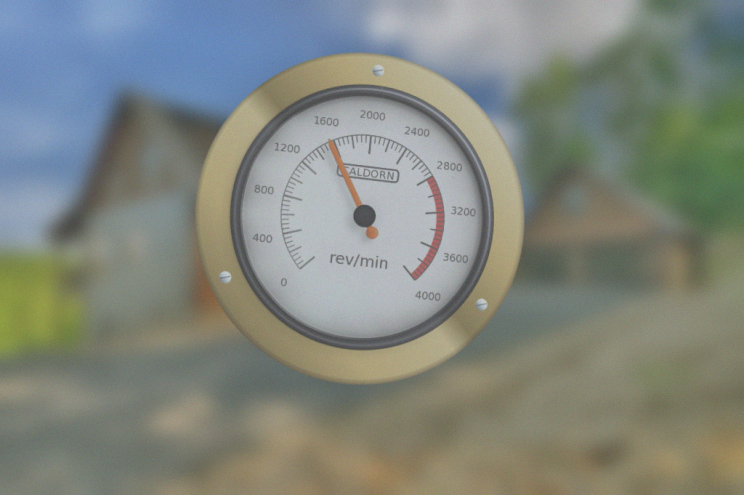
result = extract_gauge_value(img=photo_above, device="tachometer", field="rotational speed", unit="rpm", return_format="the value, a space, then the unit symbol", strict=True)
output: 1550 rpm
